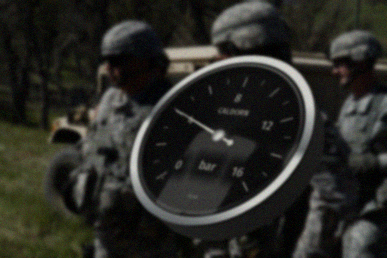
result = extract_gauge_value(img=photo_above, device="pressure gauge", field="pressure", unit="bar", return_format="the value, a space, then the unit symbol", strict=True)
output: 4 bar
